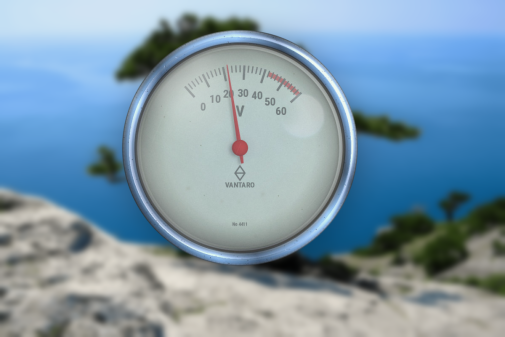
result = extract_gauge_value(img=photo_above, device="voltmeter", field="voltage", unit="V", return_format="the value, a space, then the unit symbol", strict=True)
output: 22 V
